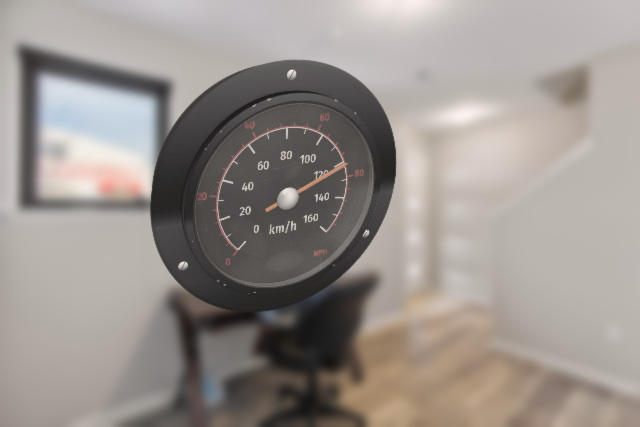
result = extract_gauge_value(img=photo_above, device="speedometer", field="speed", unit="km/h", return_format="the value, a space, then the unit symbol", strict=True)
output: 120 km/h
